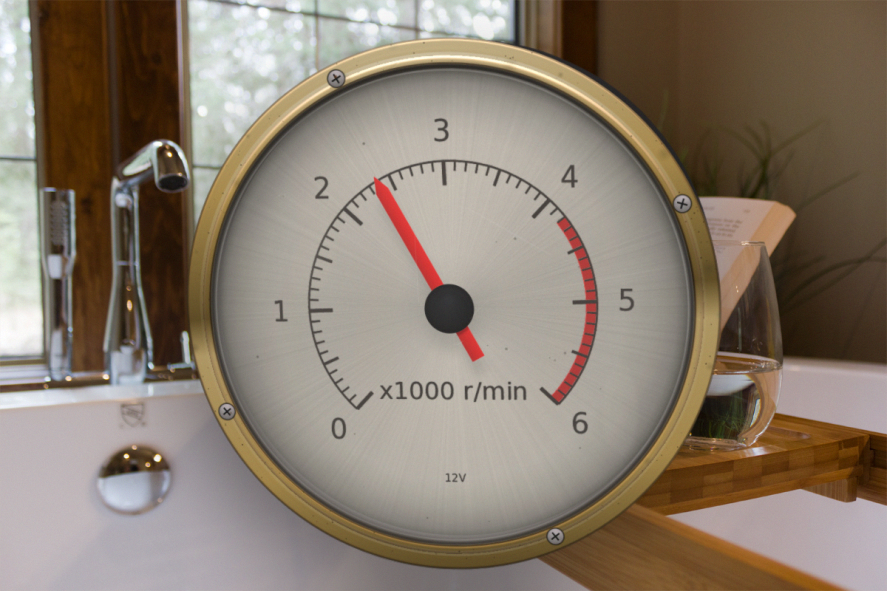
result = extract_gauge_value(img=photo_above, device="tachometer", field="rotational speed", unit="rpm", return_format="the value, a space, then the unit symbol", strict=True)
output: 2400 rpm
